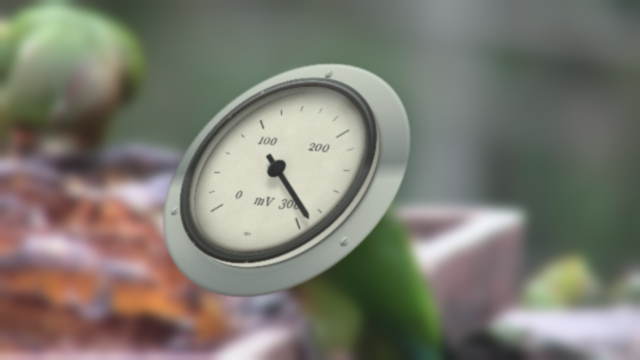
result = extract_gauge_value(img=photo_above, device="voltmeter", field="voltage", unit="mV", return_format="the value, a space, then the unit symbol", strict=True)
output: 290 mV
